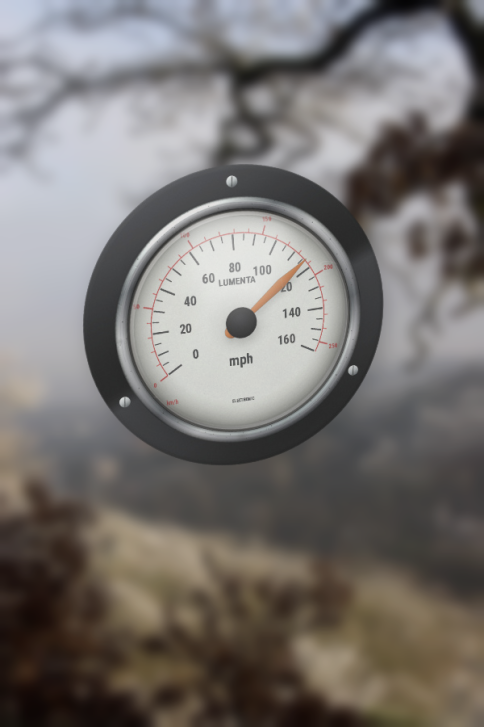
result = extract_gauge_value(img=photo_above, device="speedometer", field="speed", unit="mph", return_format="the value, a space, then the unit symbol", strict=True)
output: 115 mph
